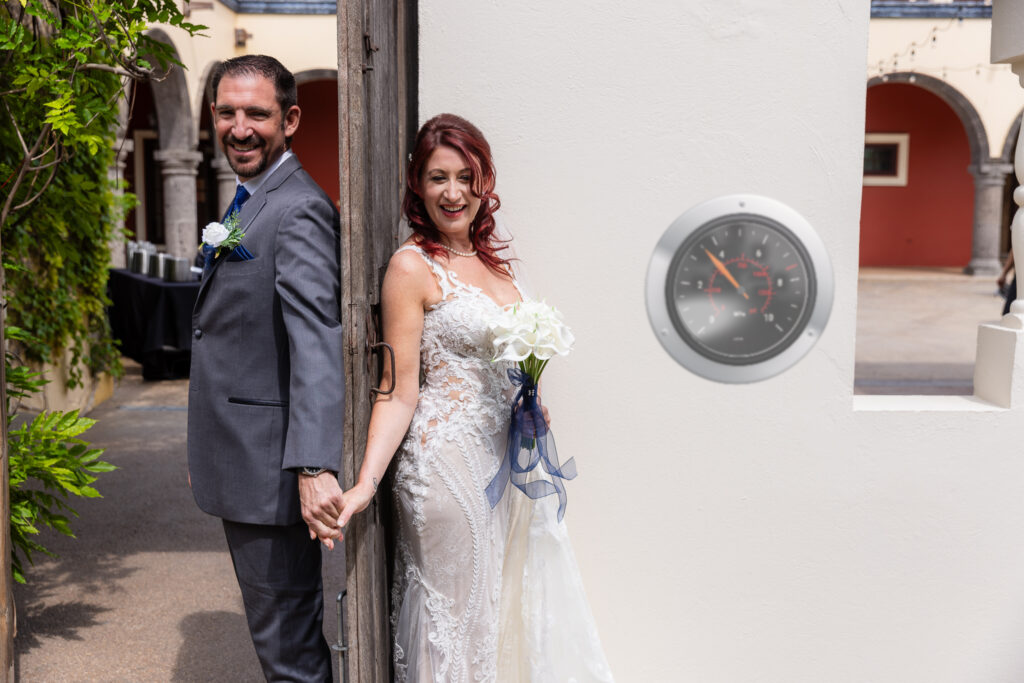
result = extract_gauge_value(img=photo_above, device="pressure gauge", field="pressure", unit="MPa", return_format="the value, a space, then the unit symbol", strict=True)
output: 3.5 MPa
